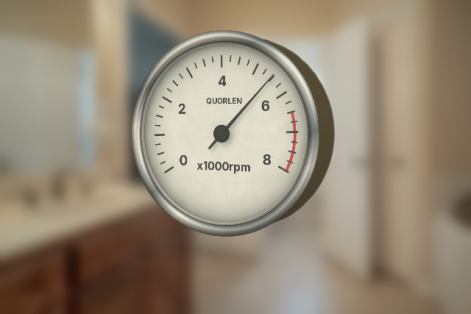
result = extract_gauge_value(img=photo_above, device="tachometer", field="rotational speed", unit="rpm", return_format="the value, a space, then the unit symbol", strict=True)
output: 5500 rpm
